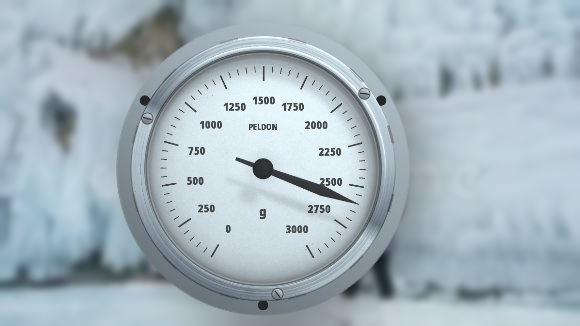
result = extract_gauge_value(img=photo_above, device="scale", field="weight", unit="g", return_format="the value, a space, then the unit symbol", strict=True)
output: 2600 g
